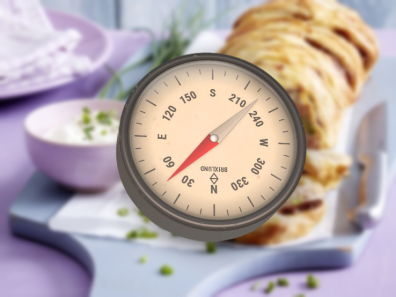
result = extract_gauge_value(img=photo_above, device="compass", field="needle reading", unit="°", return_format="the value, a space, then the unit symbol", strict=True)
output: 45 °
